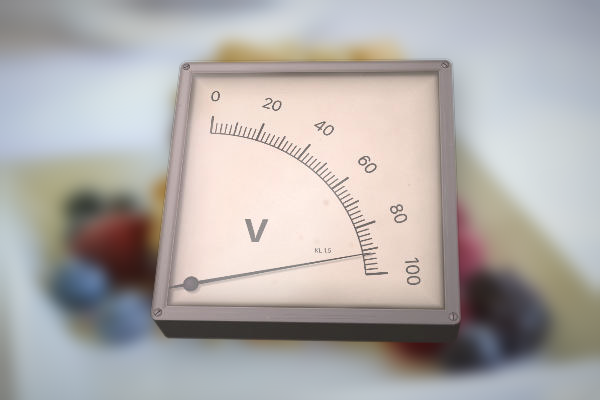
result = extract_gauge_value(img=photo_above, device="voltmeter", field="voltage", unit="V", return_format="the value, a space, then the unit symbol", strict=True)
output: 92 V
